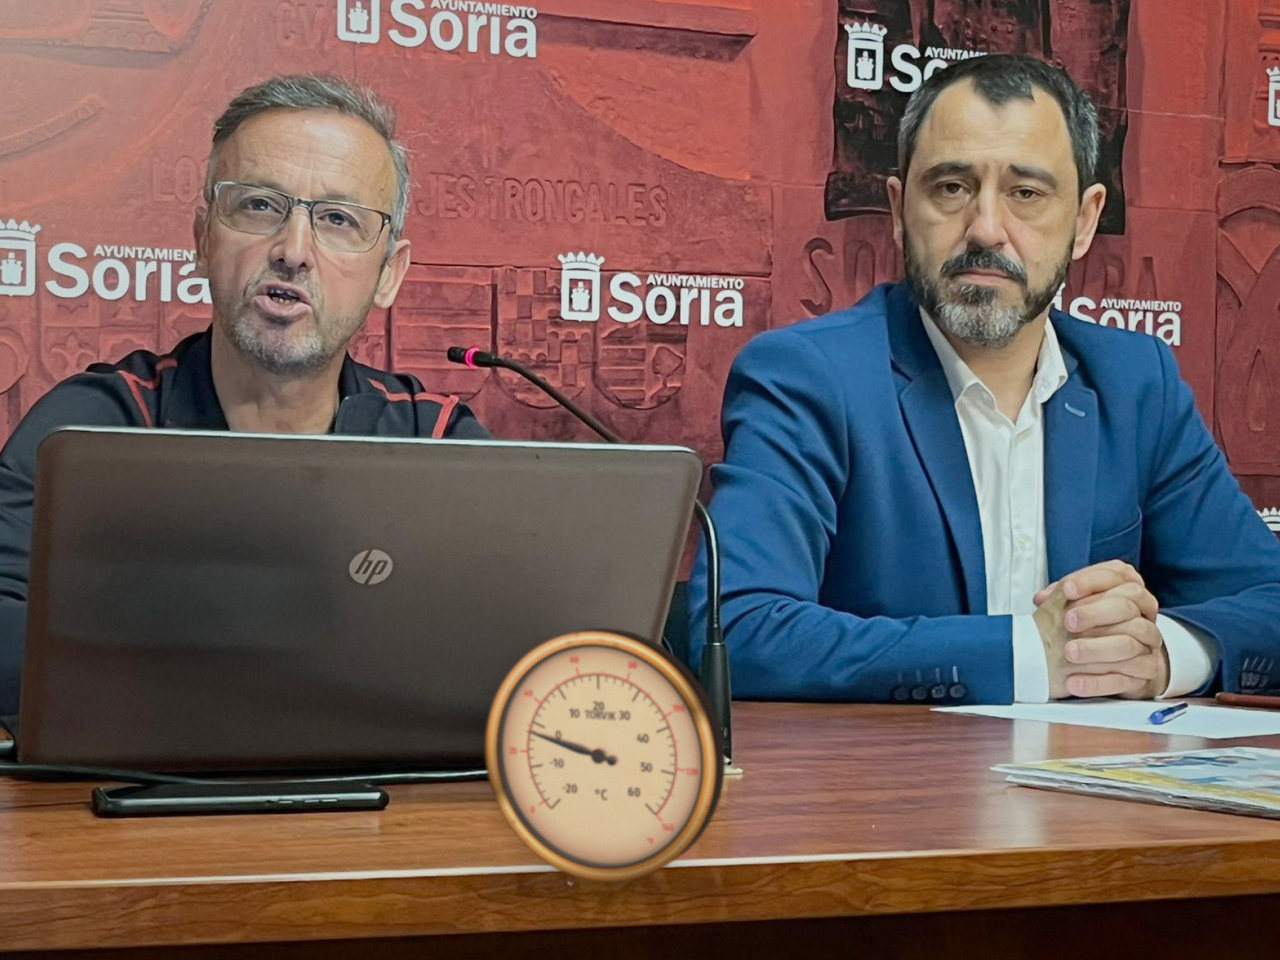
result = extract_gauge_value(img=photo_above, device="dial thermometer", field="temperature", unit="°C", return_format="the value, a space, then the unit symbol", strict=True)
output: -2 °C
